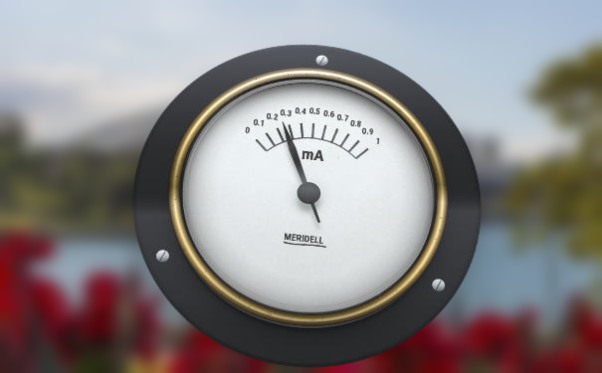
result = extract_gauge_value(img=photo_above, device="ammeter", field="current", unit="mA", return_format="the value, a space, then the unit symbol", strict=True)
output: 0.25 mA
